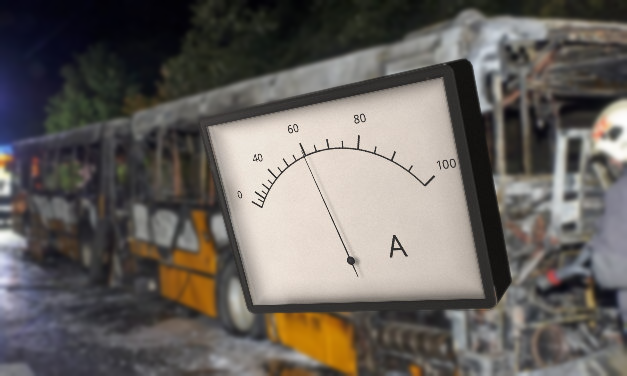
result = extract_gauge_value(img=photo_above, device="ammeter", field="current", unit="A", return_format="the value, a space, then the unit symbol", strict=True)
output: 60 A
